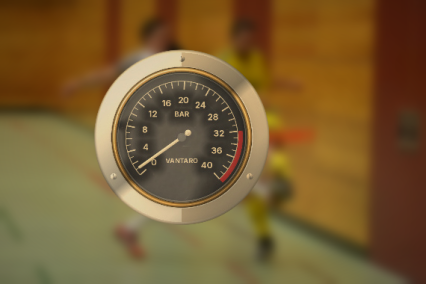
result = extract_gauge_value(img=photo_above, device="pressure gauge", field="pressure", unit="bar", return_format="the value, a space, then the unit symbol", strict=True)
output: 1 bar
